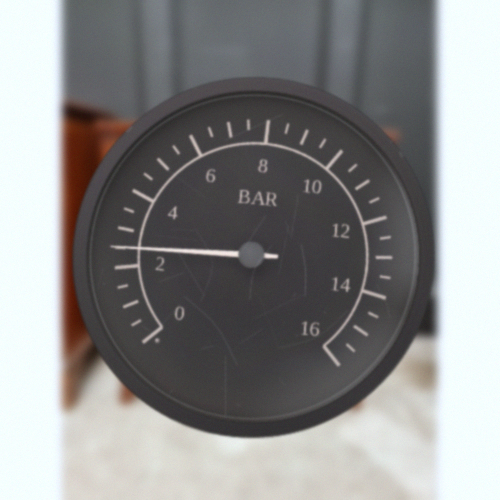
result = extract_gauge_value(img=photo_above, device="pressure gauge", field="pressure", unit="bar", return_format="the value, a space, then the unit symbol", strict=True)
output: 2.5 bar
